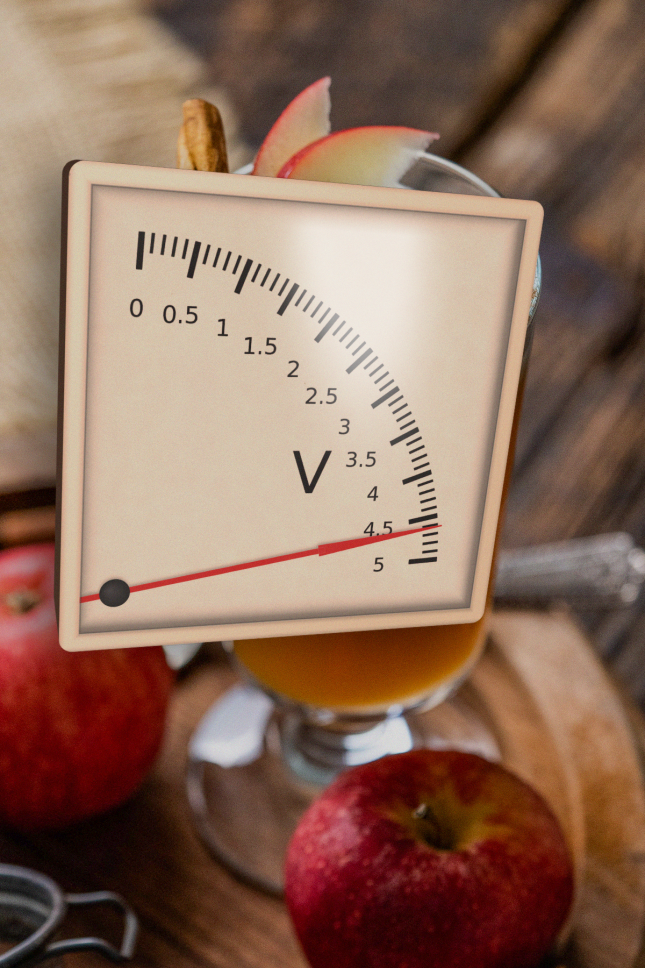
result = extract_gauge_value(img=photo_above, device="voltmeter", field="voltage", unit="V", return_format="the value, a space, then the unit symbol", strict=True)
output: 4.6 V
